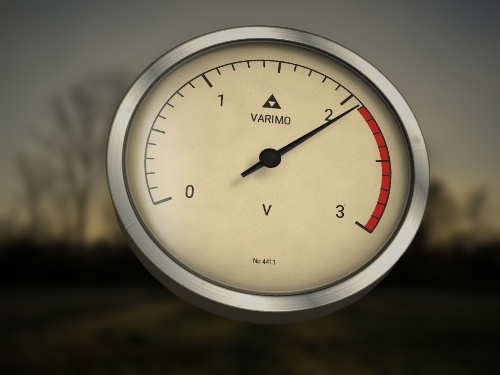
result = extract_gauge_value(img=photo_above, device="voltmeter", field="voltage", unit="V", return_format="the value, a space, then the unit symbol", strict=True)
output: 2.1 V
